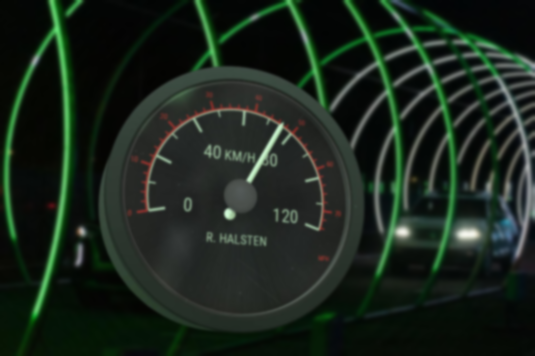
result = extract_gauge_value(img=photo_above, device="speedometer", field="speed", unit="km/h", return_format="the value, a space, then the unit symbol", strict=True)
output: 75 km/h
